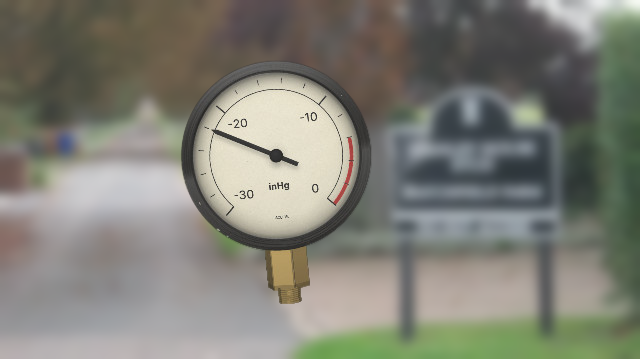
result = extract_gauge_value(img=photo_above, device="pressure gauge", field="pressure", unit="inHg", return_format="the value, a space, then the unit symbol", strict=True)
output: -22 inHg
